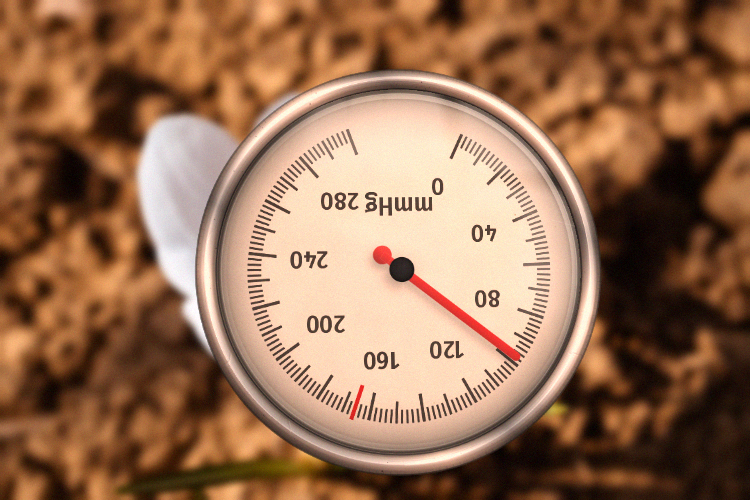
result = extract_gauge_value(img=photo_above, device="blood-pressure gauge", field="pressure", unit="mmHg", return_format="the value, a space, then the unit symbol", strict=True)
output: 98 mmHg
